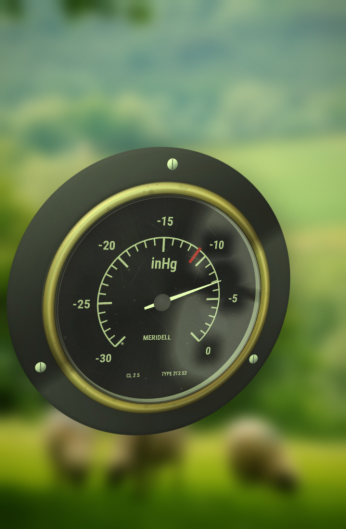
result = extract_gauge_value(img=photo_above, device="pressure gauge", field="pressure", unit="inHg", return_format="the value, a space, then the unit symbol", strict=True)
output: -7 inHg
